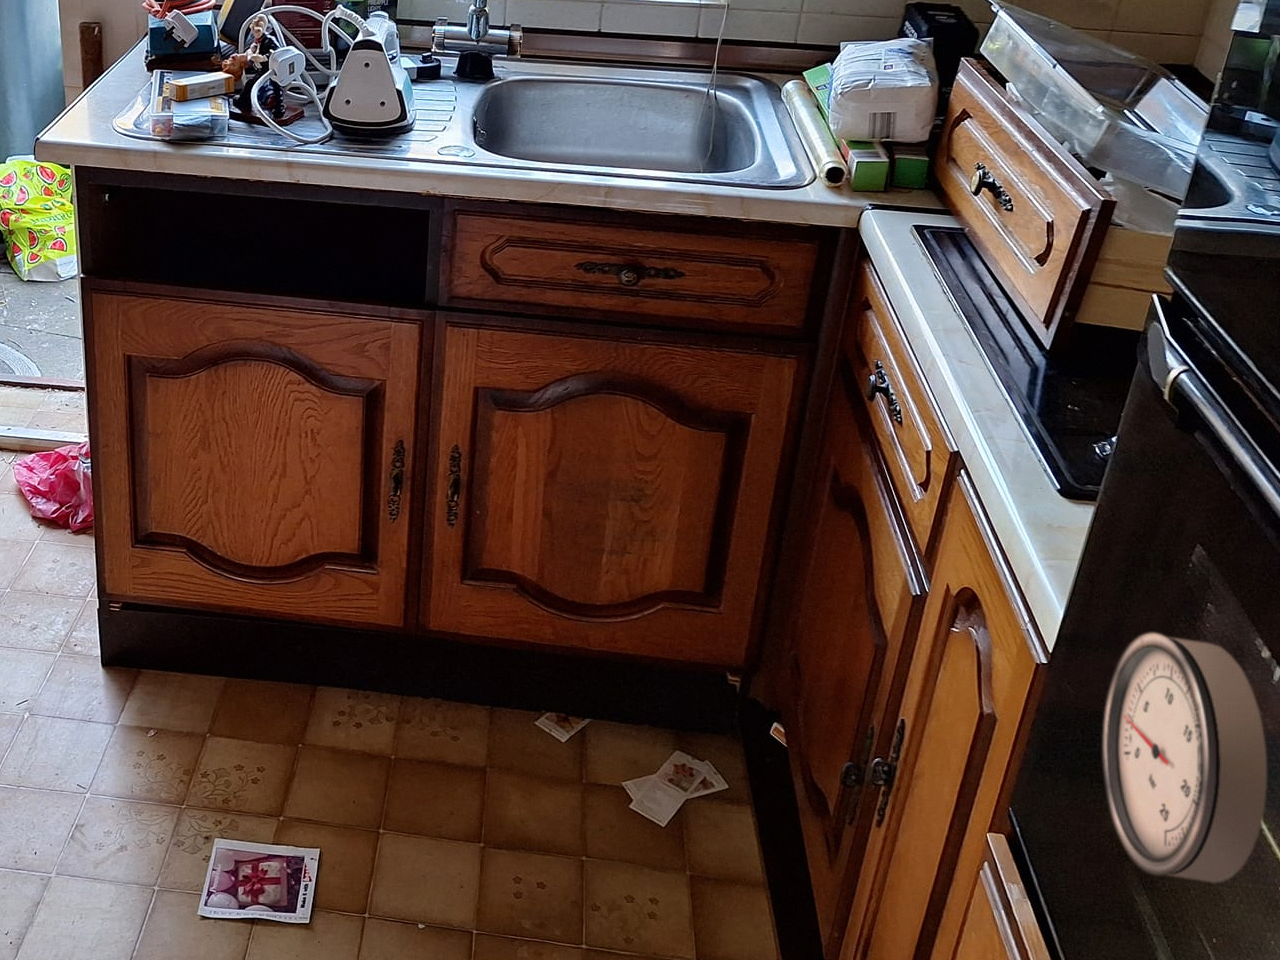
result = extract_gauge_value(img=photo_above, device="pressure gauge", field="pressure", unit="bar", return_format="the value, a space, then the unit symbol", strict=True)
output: 2.5 bar
